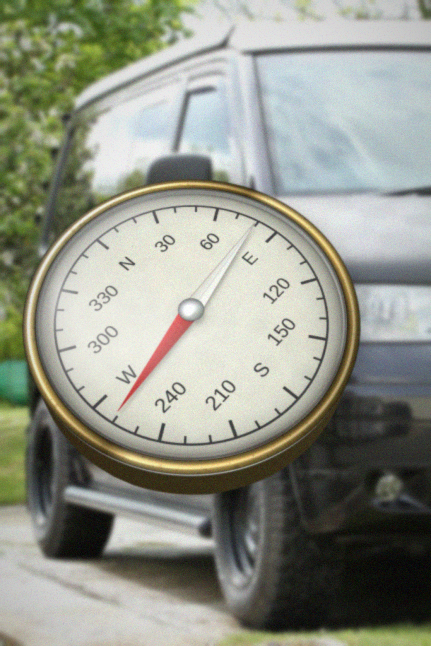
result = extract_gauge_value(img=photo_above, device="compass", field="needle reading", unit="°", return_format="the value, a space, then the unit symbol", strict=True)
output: 260 °
